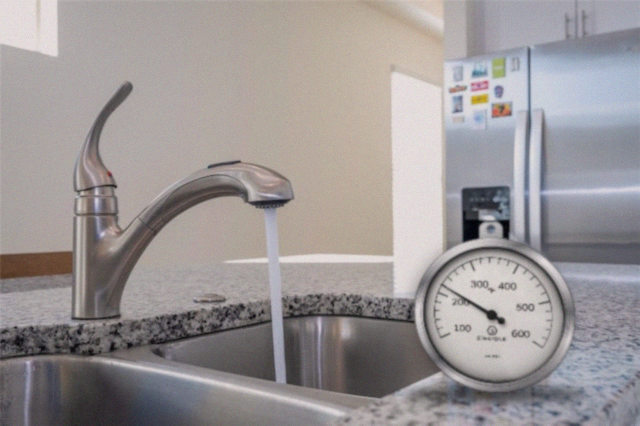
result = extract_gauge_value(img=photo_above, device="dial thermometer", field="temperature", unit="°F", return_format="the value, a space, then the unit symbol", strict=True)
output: 220 °F
